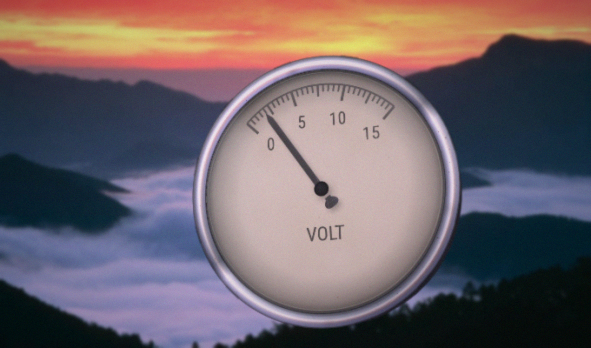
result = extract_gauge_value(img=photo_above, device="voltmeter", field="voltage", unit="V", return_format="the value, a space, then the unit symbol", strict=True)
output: 2 V
